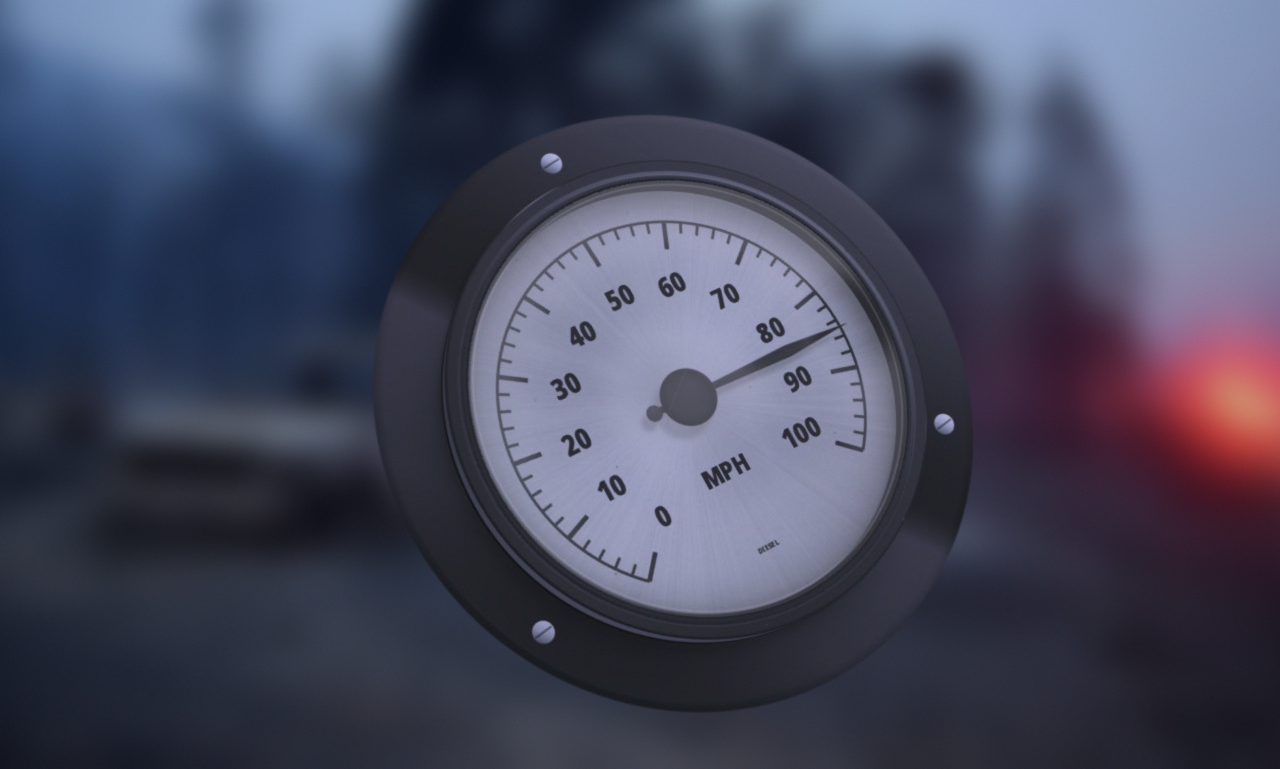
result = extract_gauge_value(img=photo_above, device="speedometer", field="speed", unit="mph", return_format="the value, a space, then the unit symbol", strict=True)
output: 85 mph
